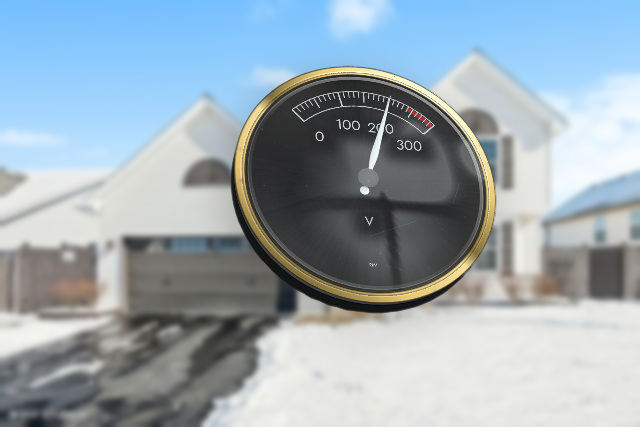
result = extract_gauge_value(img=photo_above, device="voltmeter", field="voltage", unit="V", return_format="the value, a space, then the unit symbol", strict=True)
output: 200 V
